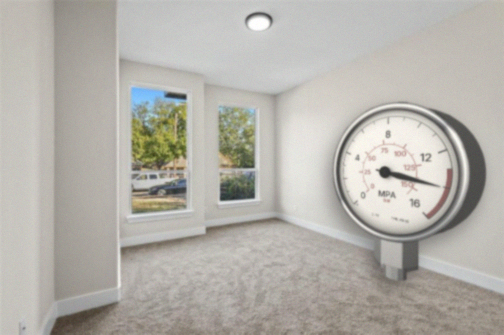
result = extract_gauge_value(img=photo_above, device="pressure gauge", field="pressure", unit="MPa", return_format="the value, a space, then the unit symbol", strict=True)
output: 14 MPa
